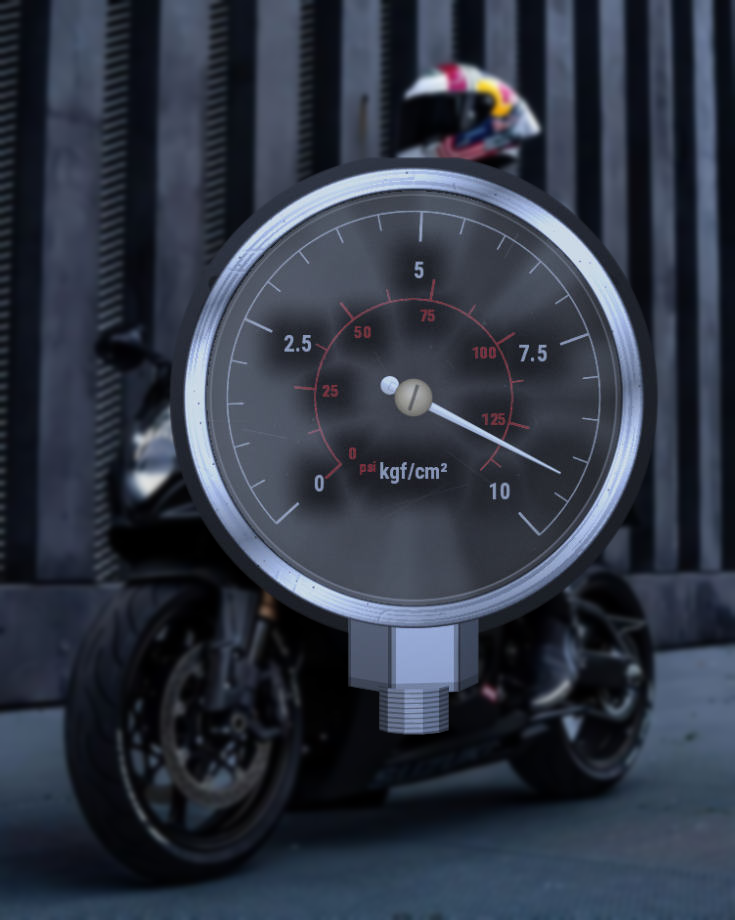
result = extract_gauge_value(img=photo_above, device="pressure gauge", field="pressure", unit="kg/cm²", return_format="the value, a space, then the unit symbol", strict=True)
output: 9.25 kg/cm²
